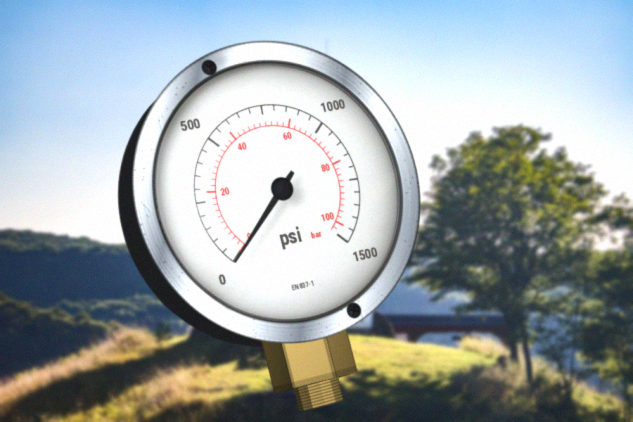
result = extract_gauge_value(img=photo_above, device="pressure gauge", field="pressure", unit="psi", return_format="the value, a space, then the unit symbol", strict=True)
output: 0 psi
